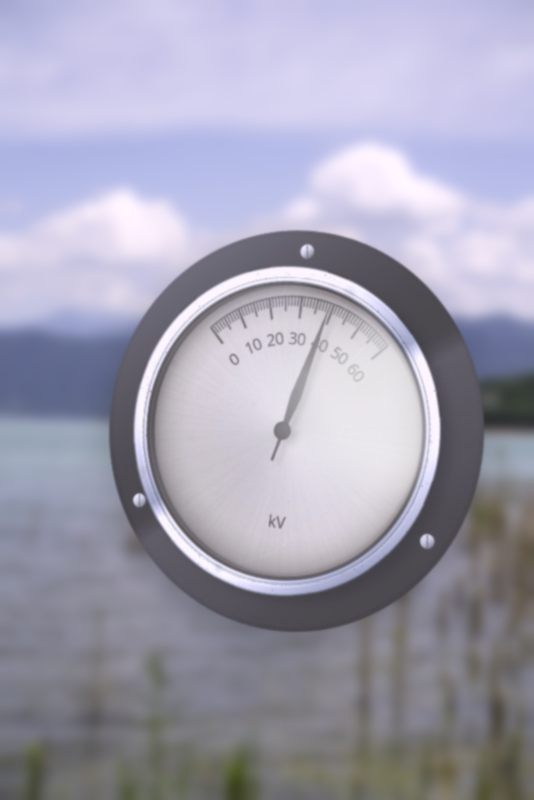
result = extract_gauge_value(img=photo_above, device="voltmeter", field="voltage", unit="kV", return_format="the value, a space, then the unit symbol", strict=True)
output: 40 kV
